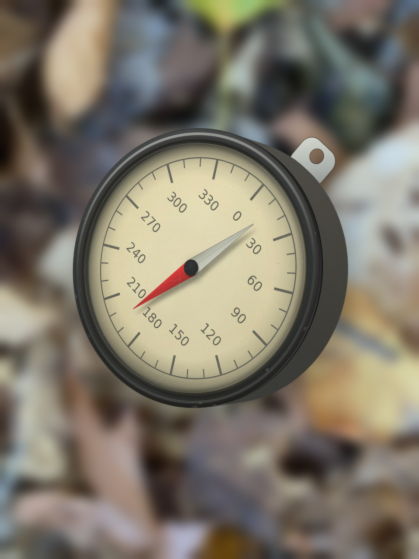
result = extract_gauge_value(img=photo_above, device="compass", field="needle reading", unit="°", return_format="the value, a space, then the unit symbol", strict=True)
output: 195 °
